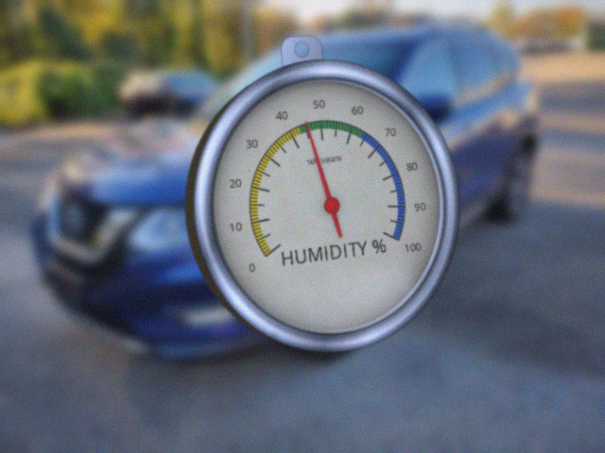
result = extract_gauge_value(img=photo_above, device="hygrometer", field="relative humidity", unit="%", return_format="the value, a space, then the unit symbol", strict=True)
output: 45 %
